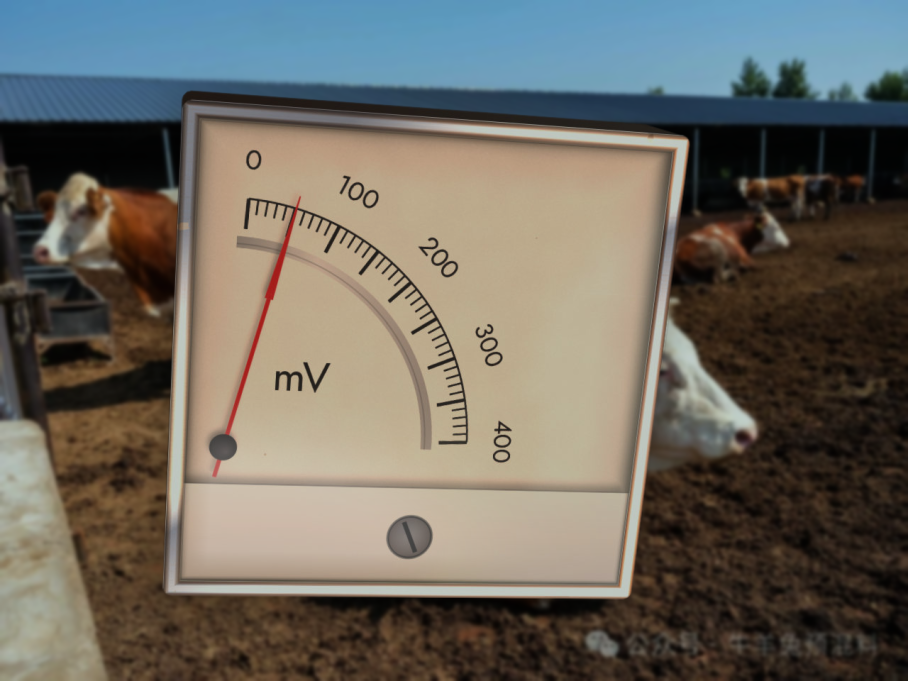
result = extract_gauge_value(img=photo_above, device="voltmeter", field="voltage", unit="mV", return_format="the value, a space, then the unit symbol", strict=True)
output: 50 mV
